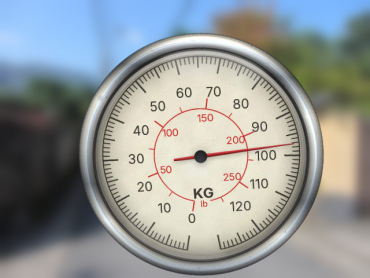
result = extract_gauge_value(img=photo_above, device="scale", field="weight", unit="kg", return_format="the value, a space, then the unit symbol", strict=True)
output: 97 kg
